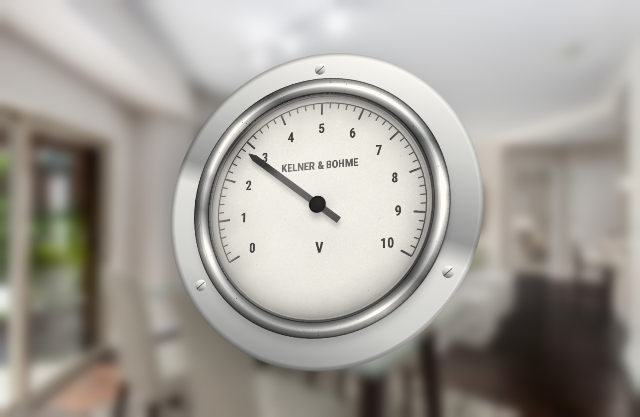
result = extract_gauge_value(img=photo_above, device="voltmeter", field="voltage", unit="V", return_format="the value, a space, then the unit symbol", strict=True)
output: 2.8 V
